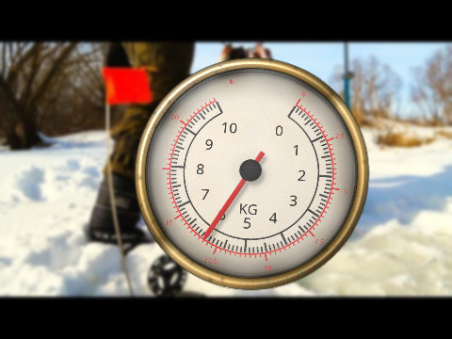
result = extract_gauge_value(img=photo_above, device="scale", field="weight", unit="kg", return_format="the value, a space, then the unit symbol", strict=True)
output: 6 kg
